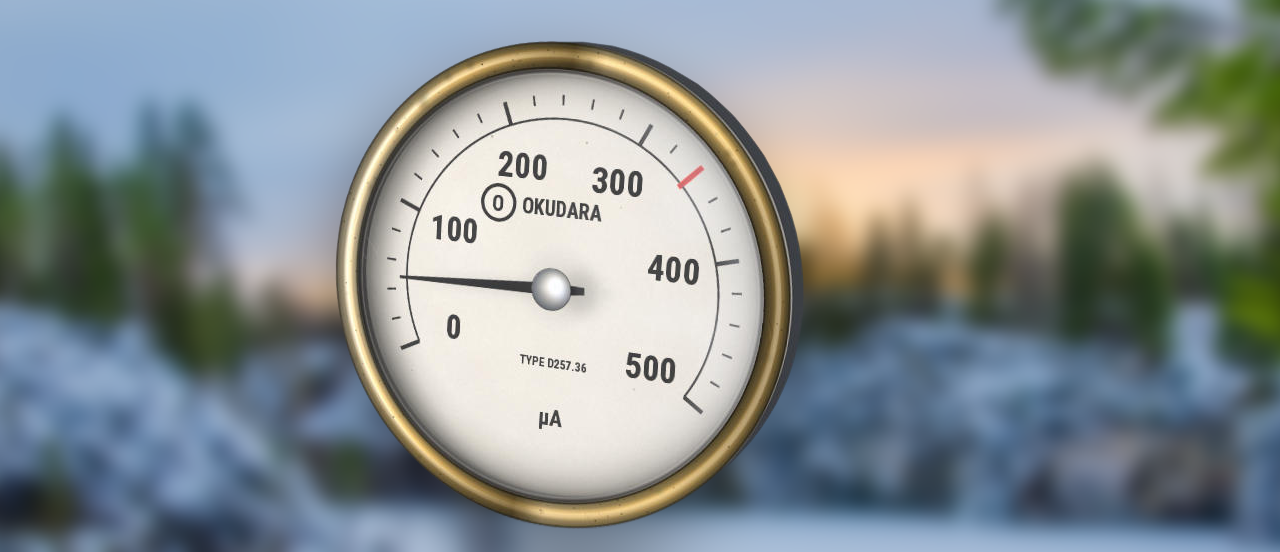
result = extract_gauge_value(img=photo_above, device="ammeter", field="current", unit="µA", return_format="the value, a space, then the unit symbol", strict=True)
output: 50 µA
